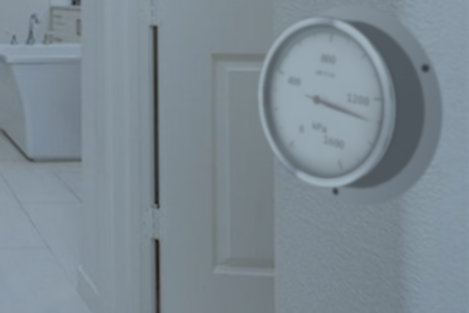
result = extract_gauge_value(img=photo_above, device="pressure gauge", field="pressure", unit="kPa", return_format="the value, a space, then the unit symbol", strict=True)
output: 1300 kPa
